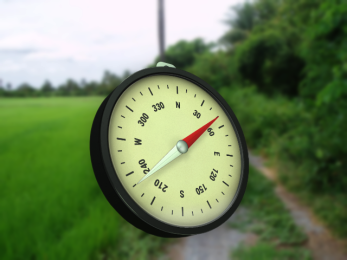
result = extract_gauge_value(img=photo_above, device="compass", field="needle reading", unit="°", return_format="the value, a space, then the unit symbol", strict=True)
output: 50 °
